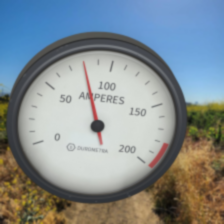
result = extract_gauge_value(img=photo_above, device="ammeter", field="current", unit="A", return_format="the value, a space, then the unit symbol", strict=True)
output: 80 A
